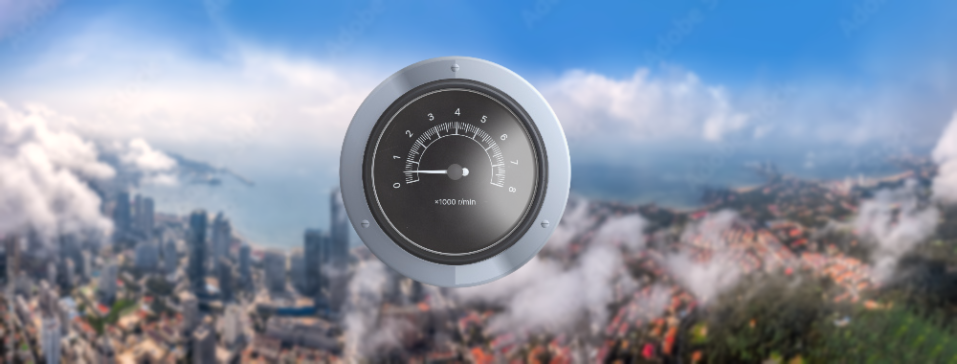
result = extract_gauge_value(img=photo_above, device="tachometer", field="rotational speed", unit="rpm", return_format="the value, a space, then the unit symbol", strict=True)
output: 500 rpm
